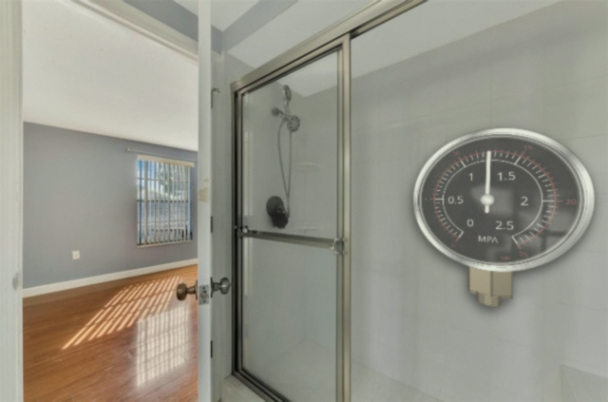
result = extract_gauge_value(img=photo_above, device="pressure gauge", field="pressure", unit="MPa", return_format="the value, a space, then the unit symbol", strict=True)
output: 1.25 MPa
